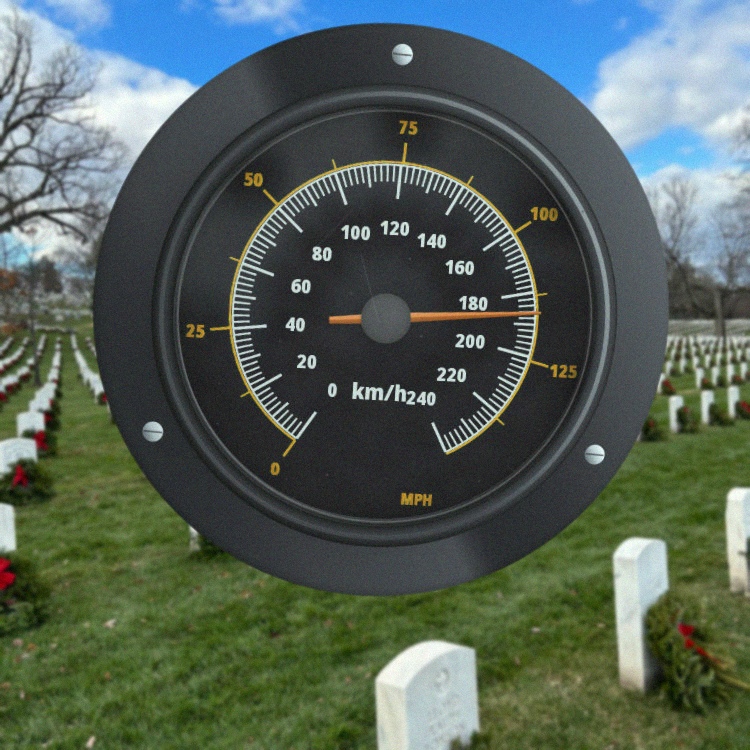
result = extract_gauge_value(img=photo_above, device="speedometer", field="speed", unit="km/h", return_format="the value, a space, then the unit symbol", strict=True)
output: 186 km/h
